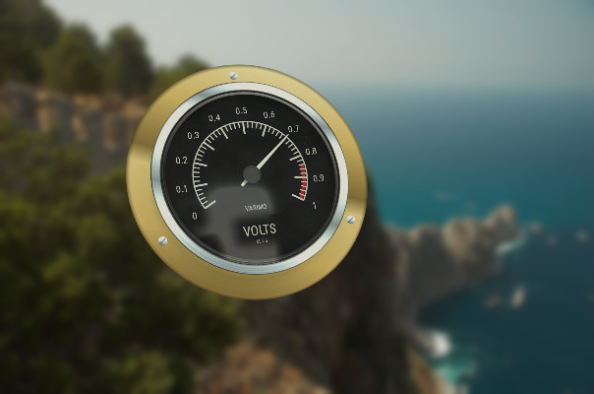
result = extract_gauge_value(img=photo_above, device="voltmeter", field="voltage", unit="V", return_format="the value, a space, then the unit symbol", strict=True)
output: 0.7 V
